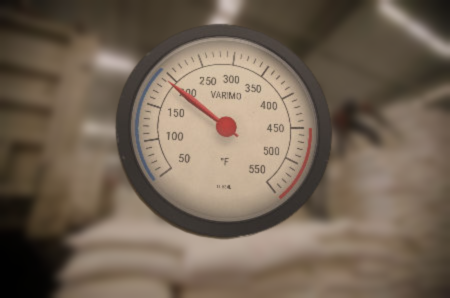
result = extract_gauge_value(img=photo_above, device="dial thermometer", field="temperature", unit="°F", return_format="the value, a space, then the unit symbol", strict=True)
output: 190 °F
